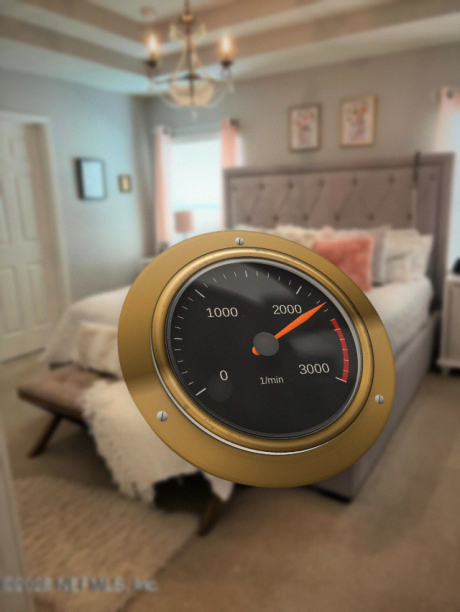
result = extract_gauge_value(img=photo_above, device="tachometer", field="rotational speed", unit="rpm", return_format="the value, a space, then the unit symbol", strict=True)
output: 2250 rpm
